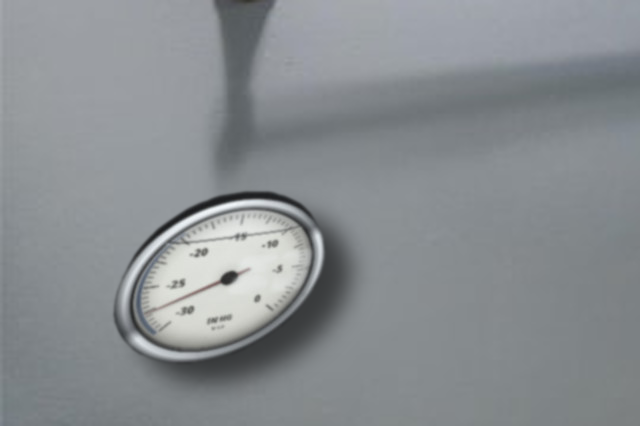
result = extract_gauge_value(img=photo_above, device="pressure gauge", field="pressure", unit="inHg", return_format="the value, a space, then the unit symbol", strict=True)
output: -27.5 inHg
